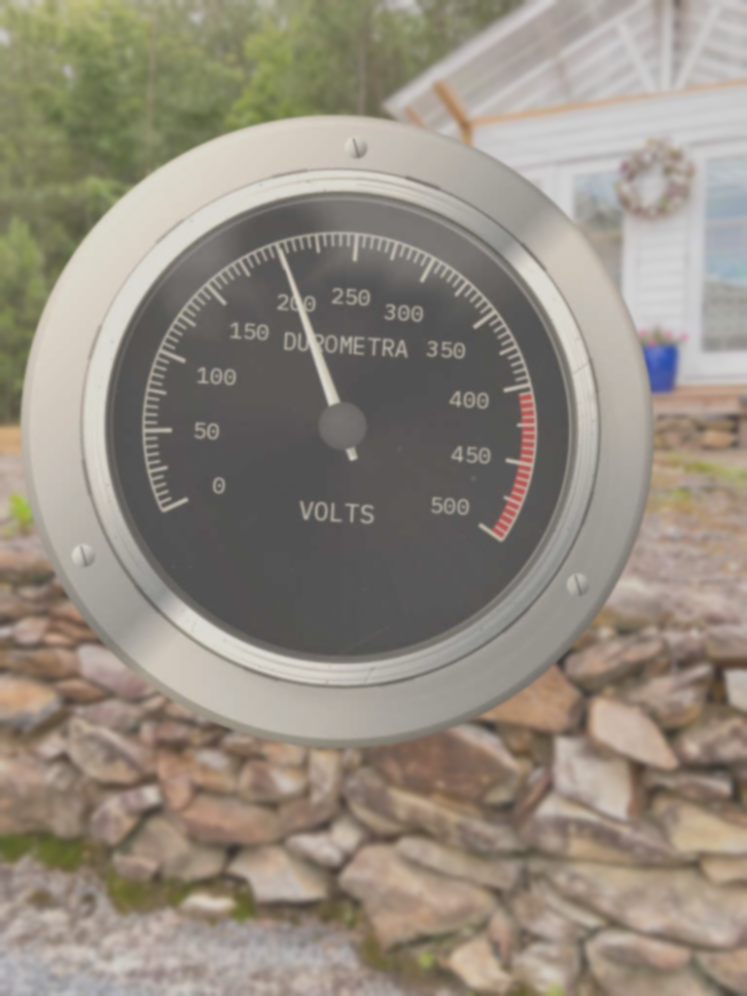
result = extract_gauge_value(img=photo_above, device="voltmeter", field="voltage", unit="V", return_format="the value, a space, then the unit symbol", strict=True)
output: 200 V
